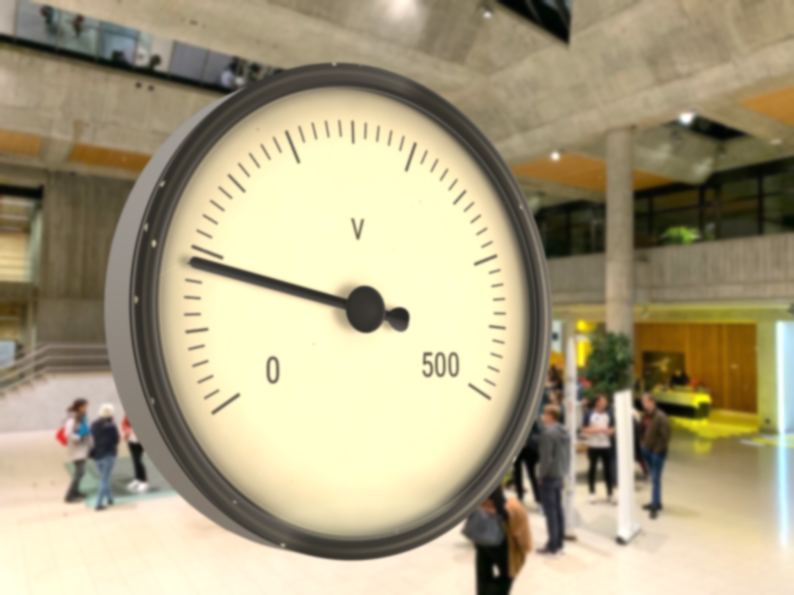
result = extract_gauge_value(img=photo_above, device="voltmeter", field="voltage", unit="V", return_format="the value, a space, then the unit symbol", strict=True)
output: 90 V
